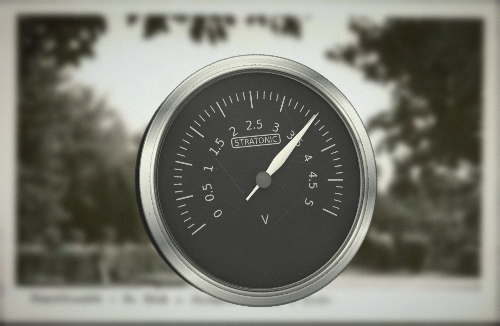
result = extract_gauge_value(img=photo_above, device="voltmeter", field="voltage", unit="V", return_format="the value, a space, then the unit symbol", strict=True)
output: 3.5 V
